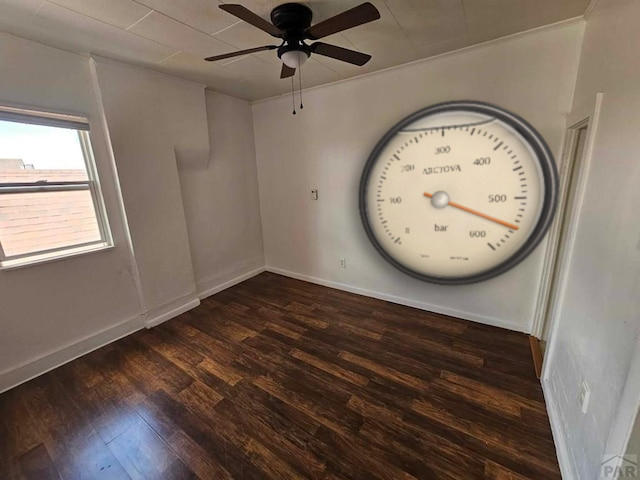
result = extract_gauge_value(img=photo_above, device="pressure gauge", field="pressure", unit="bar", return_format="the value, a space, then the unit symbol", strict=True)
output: 550 bar
